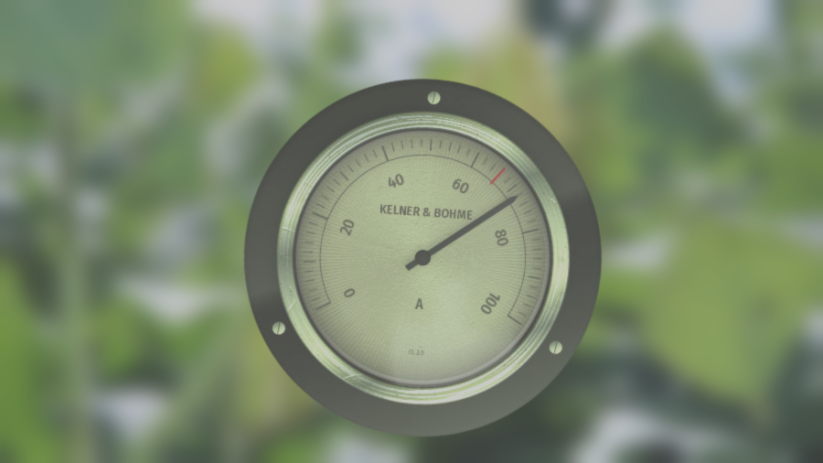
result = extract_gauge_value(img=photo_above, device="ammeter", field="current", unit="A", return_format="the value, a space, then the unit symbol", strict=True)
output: 72 A
